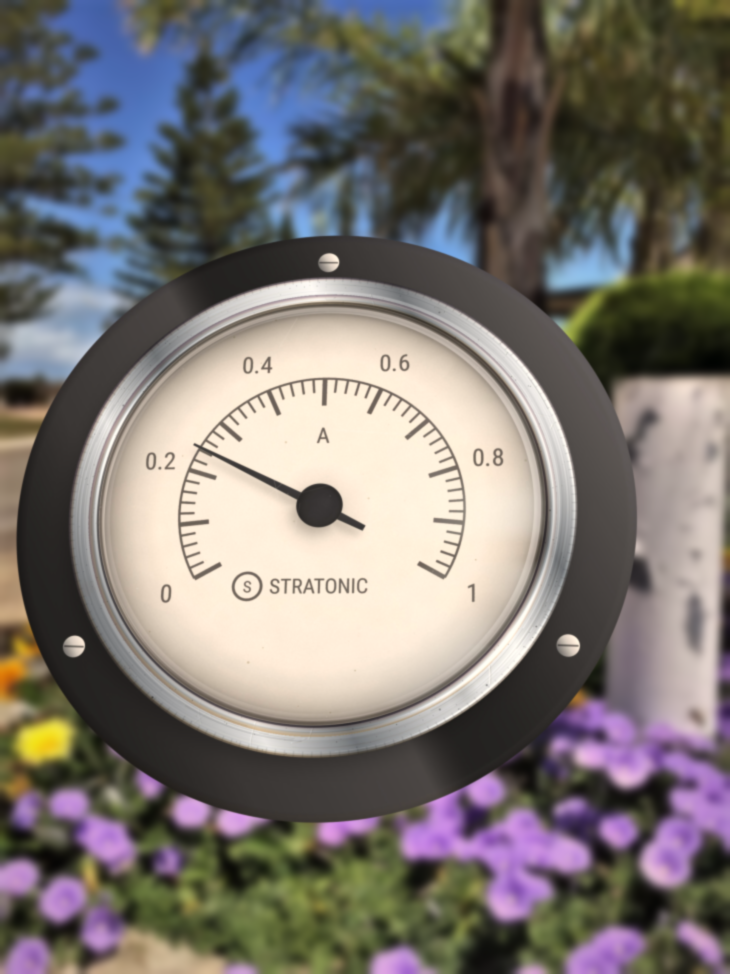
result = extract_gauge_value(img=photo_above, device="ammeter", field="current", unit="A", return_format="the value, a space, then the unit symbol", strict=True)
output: 0.24 A
